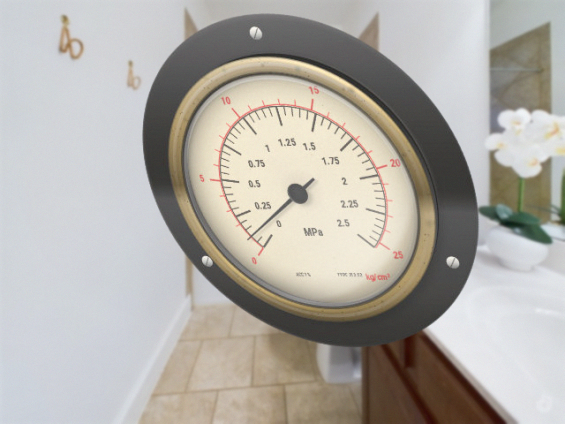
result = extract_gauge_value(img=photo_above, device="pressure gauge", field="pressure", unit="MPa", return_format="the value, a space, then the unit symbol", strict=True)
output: 0.1 MPa
